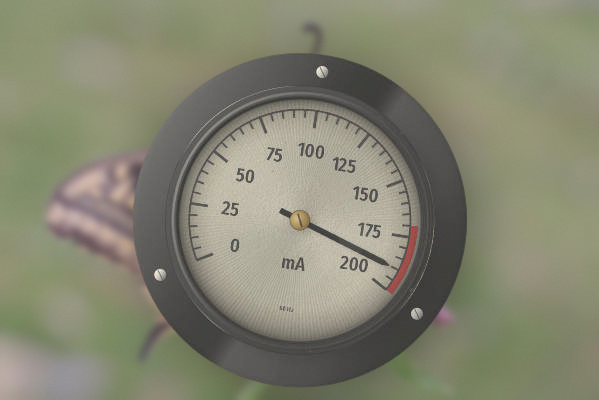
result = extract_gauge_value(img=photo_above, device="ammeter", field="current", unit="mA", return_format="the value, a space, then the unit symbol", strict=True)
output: 190 mA
